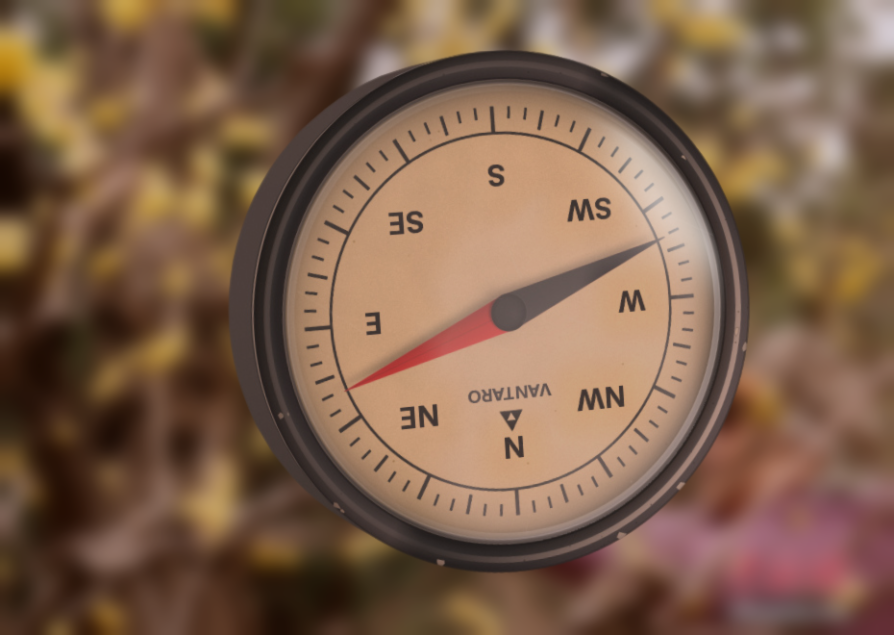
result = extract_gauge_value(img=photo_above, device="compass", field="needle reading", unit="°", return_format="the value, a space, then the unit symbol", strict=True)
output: 70 °
